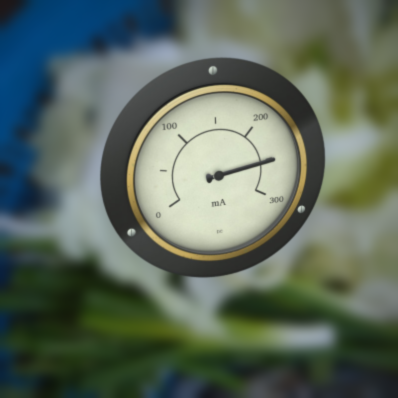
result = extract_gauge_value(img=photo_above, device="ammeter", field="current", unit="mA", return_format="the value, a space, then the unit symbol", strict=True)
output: 250 mA
